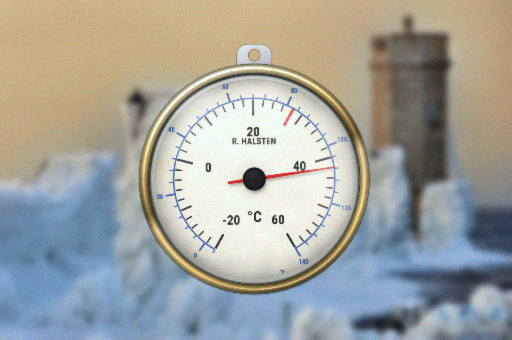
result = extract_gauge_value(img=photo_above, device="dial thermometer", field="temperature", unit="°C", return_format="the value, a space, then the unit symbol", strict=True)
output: 42 °C
